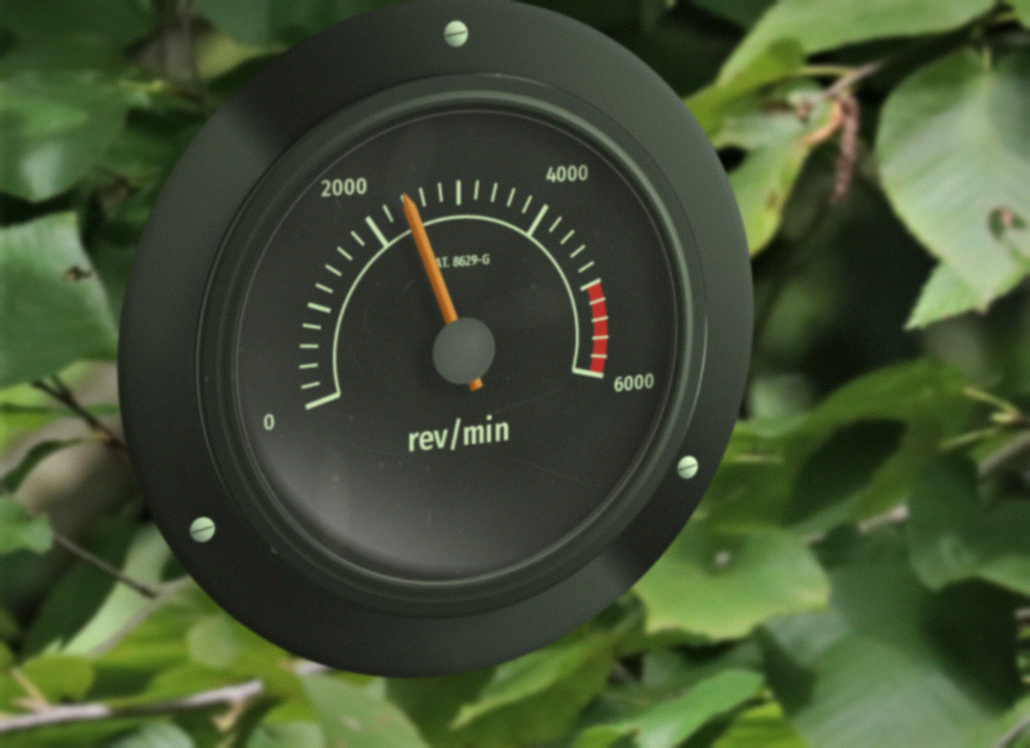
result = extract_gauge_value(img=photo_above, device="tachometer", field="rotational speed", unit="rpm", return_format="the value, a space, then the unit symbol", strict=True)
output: 2400 rpm
